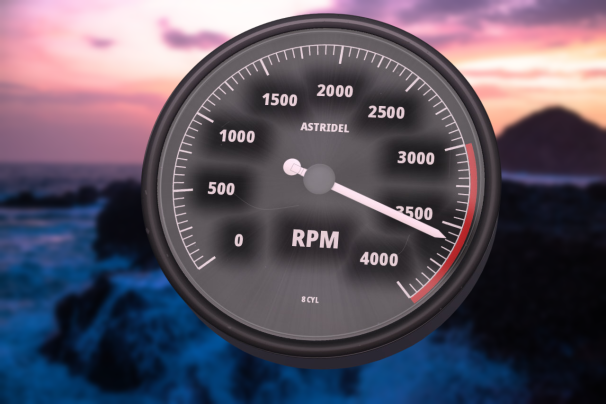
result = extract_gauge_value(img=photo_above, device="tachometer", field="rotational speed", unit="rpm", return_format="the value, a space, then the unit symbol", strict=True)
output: 3600 rpm
